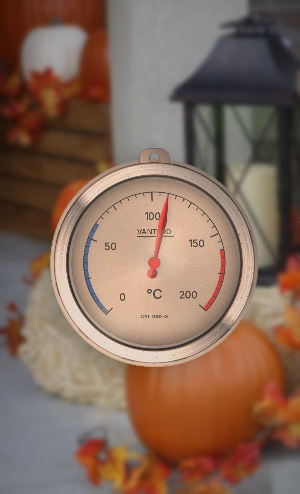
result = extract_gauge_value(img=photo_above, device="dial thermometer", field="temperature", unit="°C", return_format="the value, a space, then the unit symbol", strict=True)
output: 110 °C
